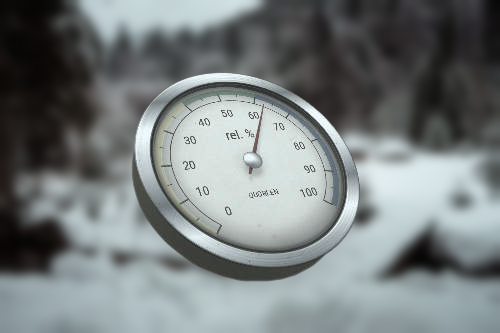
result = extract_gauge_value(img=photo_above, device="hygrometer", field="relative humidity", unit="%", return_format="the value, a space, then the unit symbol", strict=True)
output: 62.5 %
